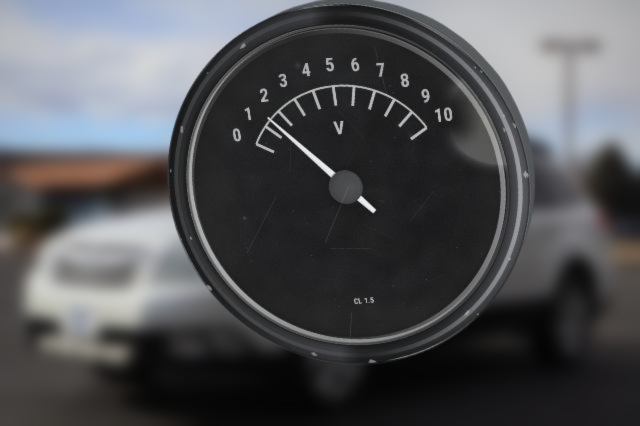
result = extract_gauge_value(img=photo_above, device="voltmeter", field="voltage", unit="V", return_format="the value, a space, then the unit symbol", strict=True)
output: 1.5 V
